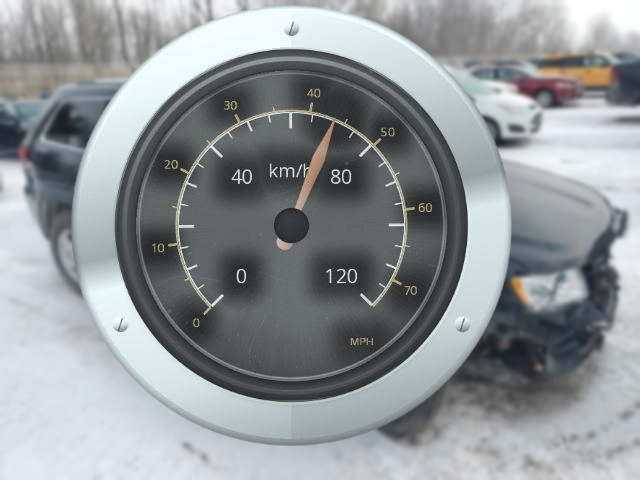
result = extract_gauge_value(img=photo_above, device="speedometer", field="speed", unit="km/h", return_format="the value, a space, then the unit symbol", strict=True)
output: 70 km/h
